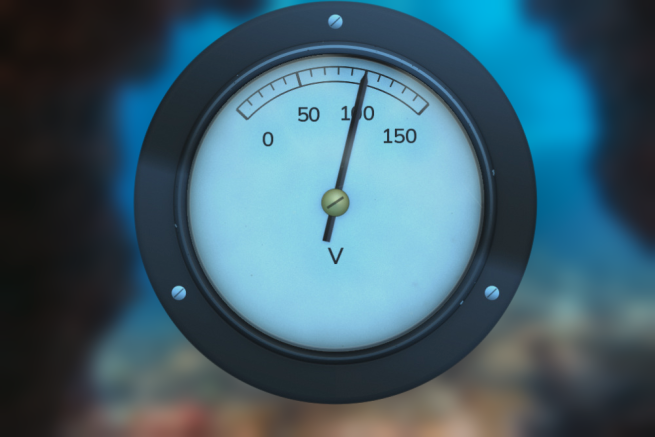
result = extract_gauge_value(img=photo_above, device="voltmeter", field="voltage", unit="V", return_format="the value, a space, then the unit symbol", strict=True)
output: 100 V
